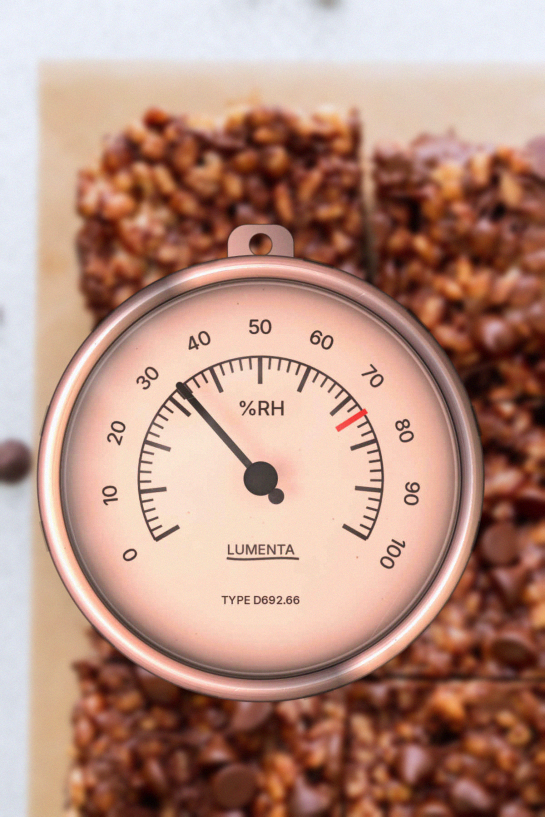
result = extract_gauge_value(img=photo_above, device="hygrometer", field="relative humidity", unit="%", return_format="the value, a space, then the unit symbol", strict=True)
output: 33 %
